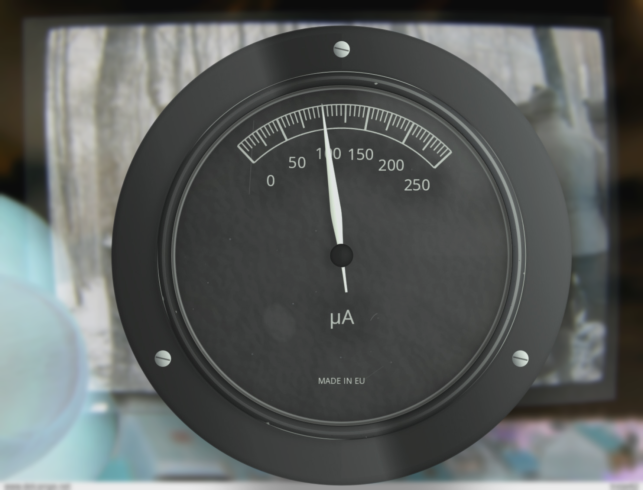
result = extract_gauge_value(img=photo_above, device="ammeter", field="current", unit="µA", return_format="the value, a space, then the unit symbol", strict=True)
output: 100 µA
